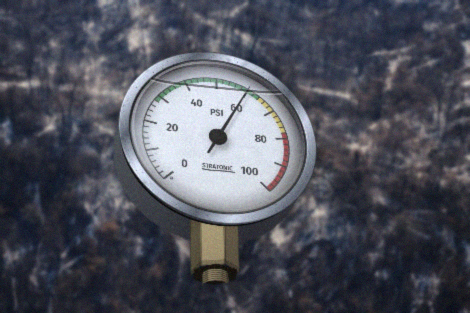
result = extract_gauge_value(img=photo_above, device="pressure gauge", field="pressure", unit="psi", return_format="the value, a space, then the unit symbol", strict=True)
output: 60 psi
